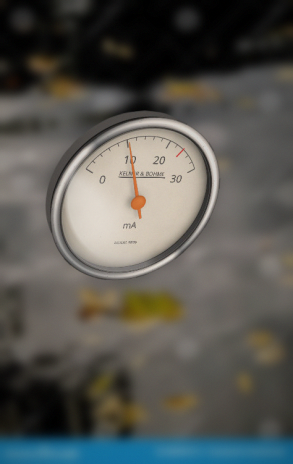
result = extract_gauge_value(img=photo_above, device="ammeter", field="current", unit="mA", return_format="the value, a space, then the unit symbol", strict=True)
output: 10 mA
